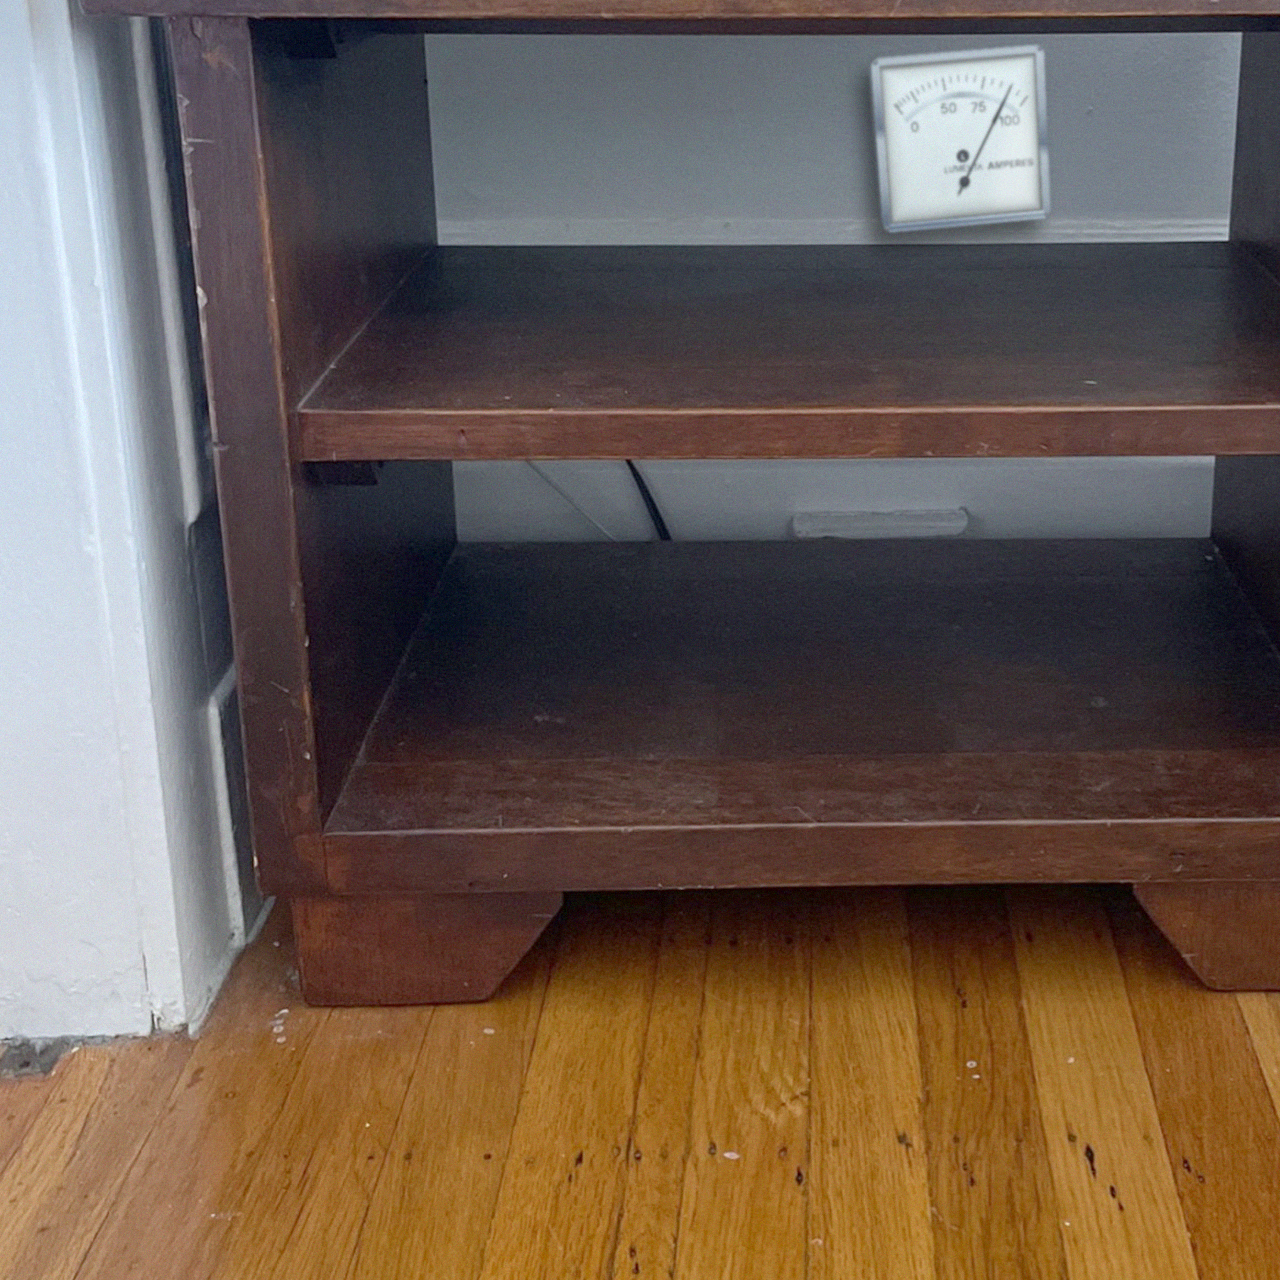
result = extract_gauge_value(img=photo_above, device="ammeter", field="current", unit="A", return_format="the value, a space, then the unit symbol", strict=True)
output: 90 A
